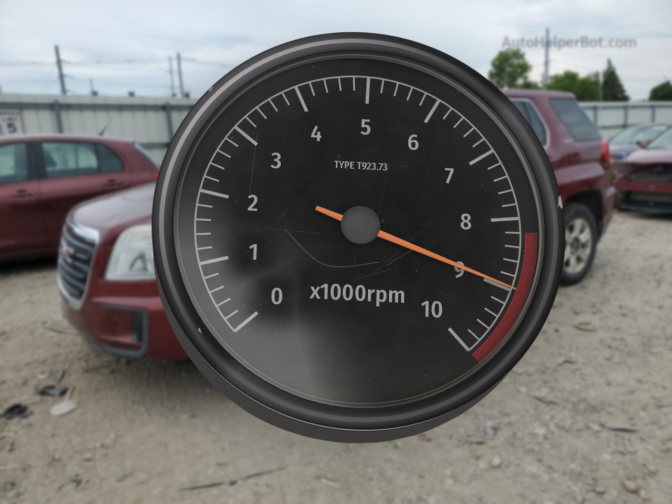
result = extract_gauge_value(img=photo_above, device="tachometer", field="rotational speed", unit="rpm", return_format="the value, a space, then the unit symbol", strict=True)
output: 9000 rpm
